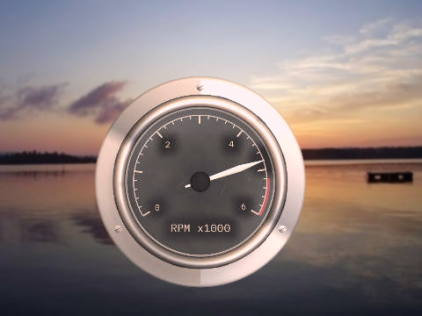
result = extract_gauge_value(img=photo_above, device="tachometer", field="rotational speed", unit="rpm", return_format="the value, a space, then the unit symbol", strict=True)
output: 4800 rpm
